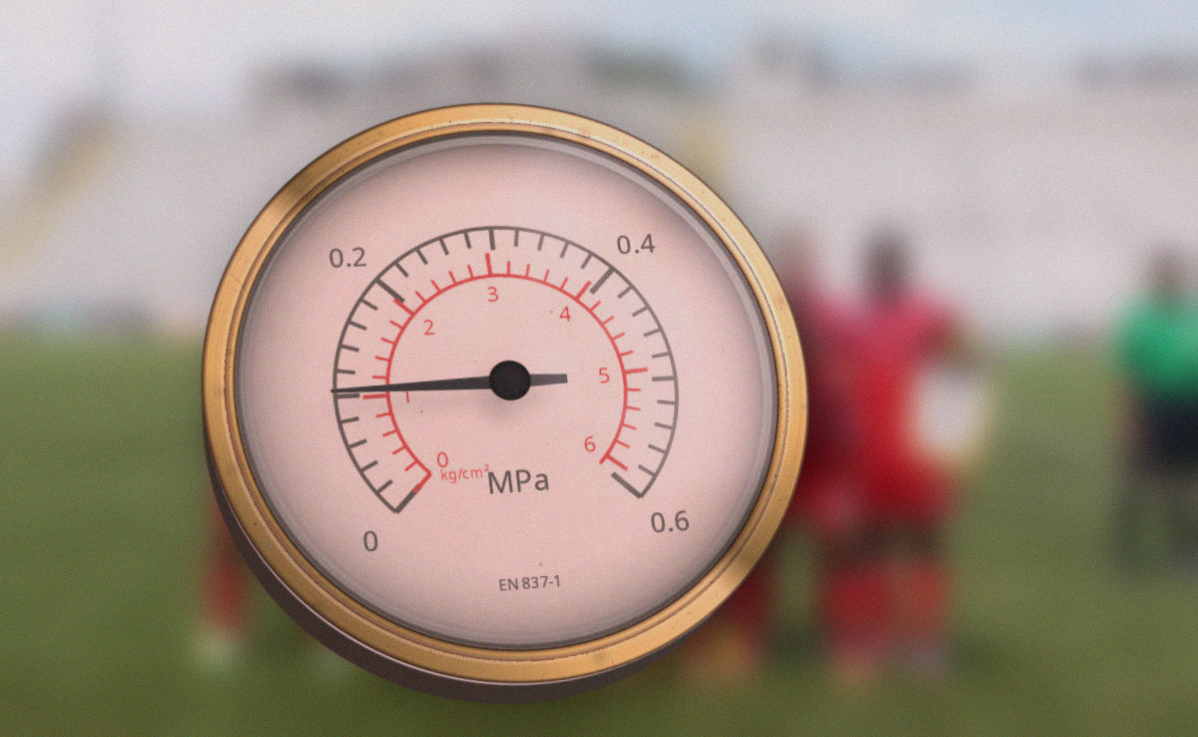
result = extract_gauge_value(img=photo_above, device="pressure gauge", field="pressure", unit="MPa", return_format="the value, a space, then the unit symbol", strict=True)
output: 0.1 MPa
